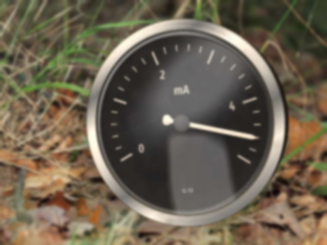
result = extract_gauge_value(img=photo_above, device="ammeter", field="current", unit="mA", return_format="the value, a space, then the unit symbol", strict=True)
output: 4.6 mA
